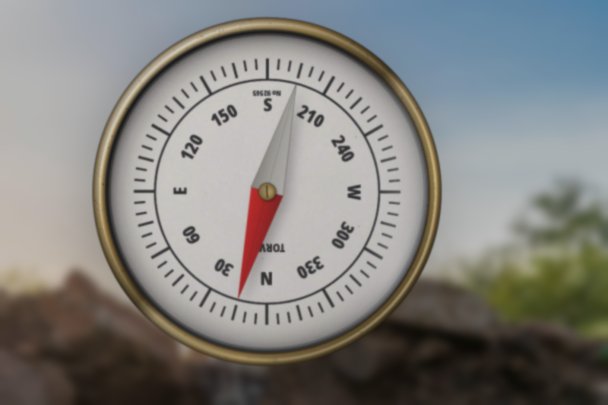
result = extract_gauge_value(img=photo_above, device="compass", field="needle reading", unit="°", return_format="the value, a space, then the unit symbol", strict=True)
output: 15 °
